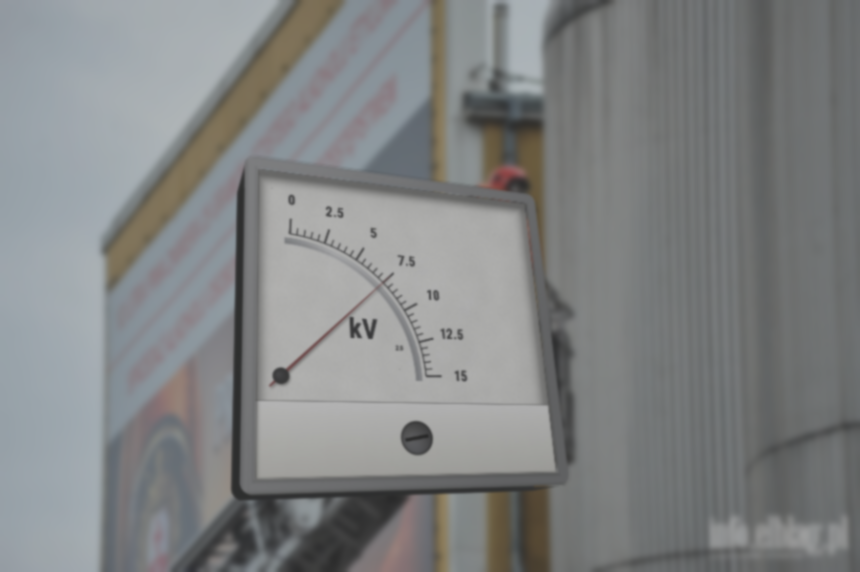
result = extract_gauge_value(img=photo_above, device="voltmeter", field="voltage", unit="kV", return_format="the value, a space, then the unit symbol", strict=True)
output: 7.5 kV
